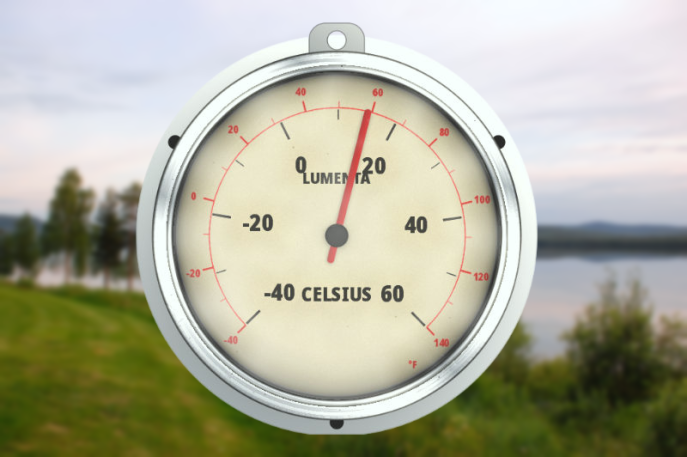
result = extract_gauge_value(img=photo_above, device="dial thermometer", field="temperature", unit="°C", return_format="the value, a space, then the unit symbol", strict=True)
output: 15 °C
